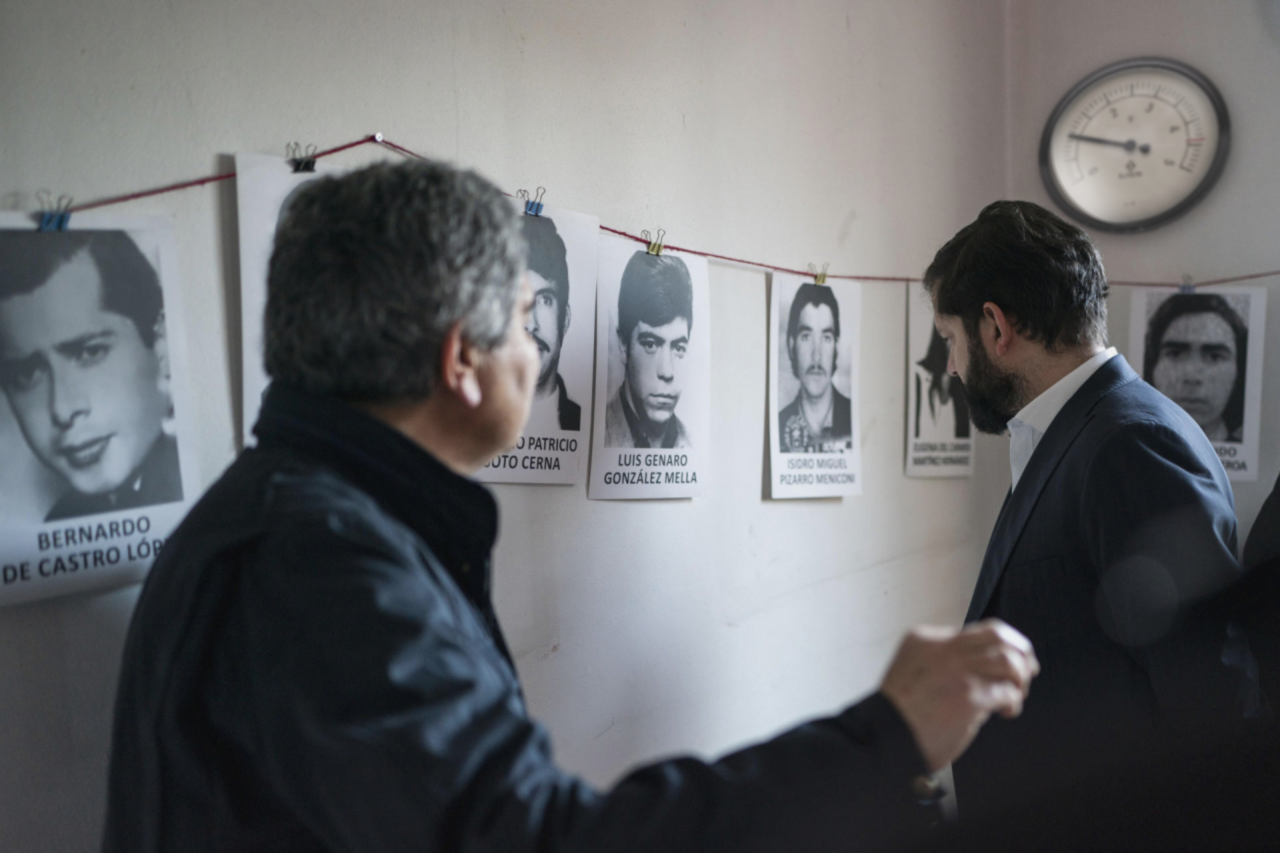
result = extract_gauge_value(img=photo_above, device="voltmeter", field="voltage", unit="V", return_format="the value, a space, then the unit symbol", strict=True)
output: 1 V
